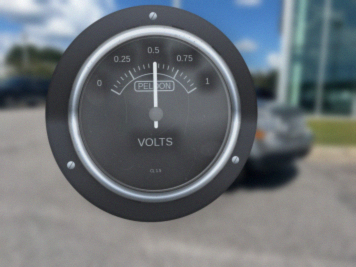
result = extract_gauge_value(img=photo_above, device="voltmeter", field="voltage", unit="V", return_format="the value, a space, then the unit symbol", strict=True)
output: 0.5 V
